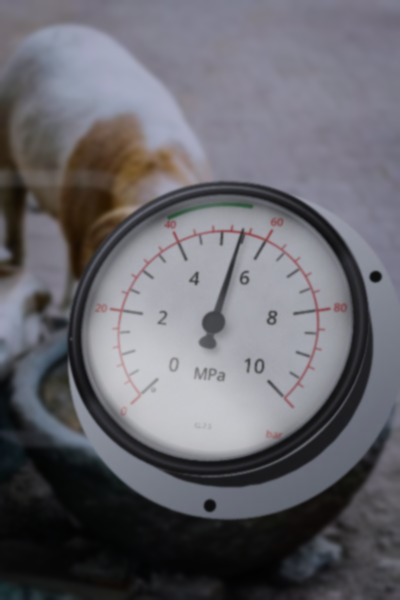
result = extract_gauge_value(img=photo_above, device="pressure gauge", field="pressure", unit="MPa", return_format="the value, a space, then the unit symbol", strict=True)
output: 5.5 MPa
